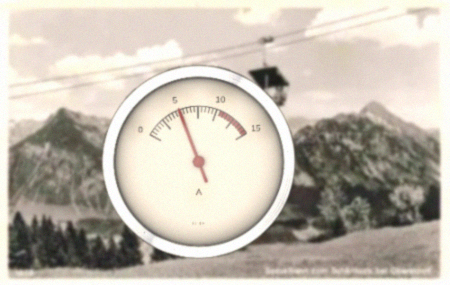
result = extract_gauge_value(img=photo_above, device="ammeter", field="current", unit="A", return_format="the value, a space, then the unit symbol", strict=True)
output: 5 A
